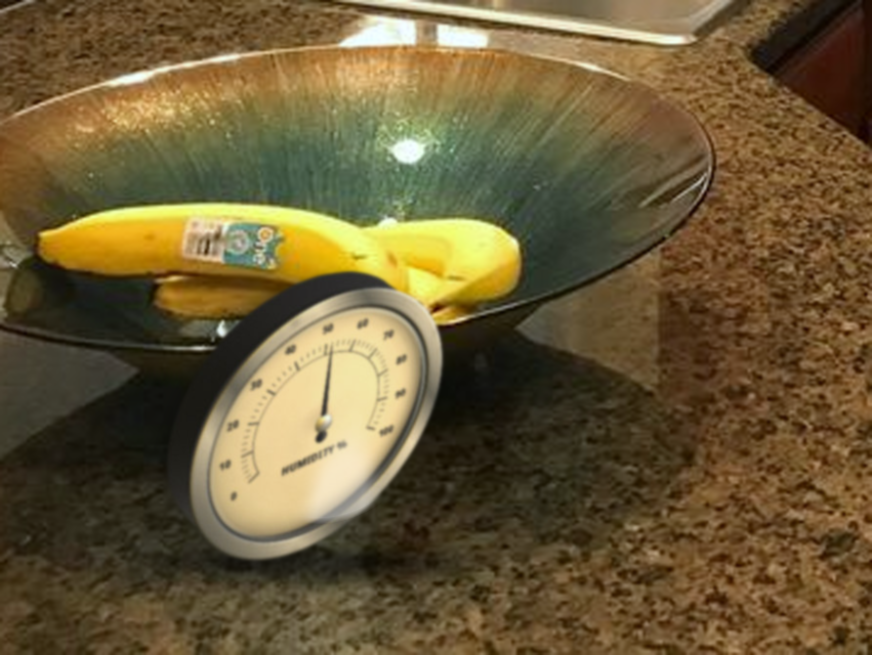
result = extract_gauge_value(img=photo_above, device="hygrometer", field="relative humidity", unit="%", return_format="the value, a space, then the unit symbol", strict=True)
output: 50 %
